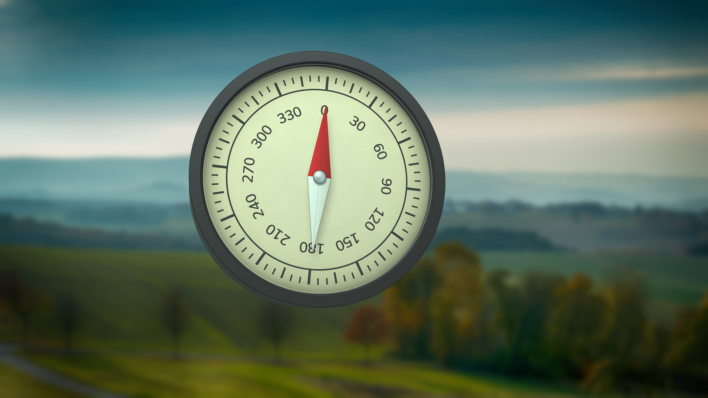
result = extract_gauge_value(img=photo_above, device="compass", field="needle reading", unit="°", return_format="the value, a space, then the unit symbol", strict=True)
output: 0 °
